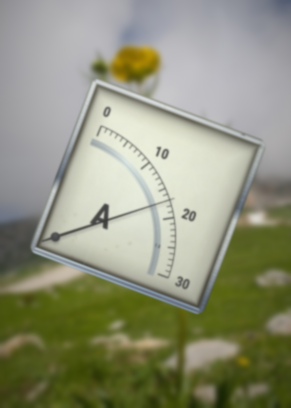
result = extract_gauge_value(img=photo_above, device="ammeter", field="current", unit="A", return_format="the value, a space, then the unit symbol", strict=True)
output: 17 A
